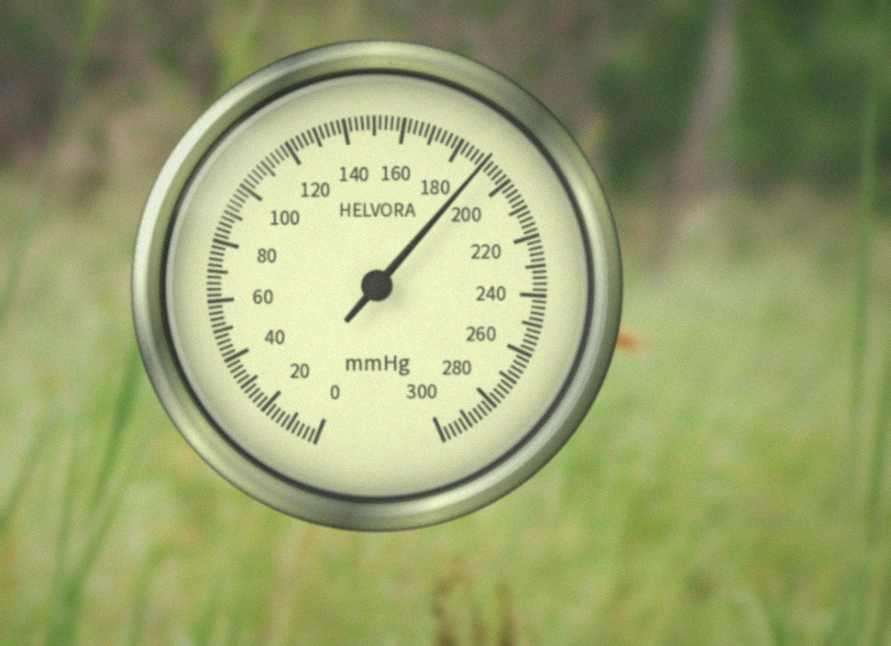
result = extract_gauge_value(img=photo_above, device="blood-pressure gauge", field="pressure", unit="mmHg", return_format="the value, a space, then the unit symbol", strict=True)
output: 190 mmHg
